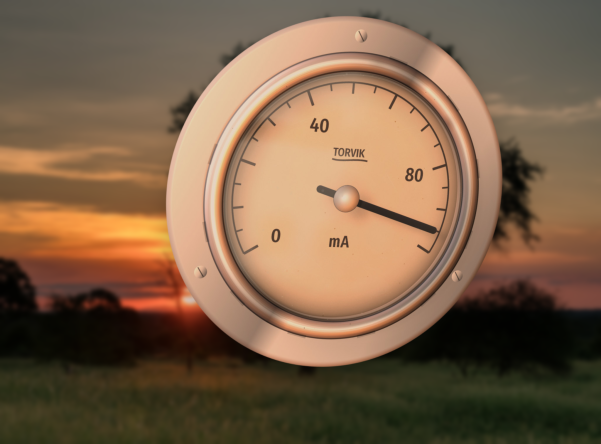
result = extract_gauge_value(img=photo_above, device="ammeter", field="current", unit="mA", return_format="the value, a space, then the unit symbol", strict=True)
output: 95 mA
